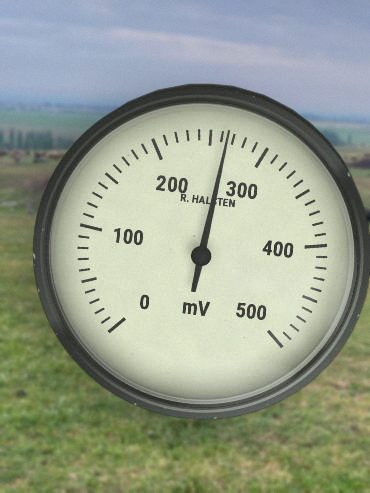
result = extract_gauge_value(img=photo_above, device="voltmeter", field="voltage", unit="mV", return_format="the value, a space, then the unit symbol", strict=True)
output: 265 mV
